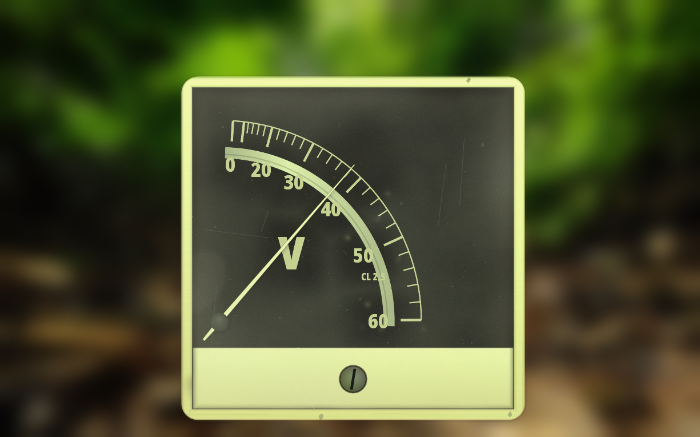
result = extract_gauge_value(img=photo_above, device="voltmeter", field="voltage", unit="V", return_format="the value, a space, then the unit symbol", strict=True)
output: 38 V
